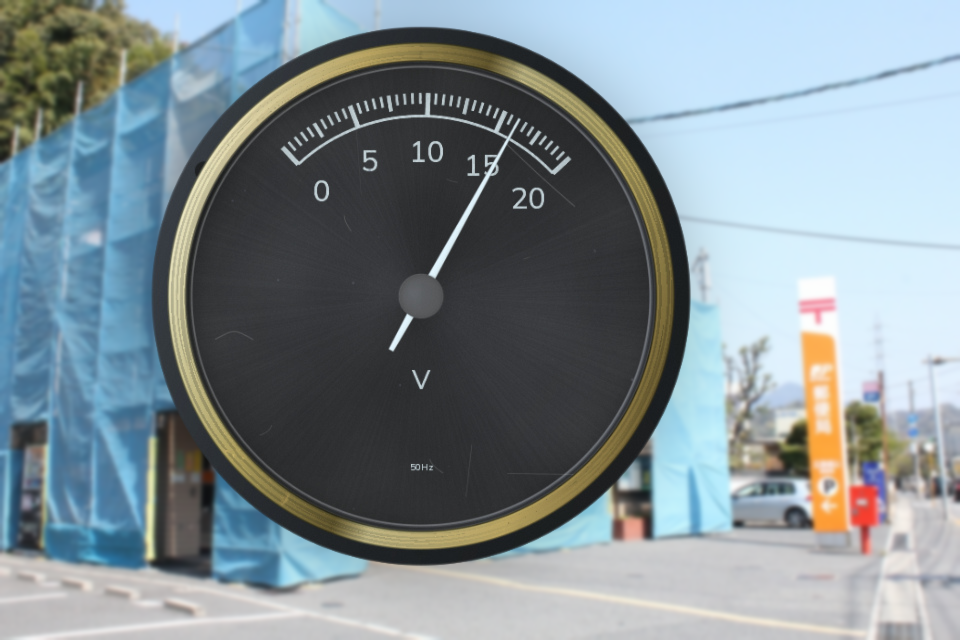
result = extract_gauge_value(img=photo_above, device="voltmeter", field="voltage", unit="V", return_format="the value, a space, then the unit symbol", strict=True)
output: 16 V
